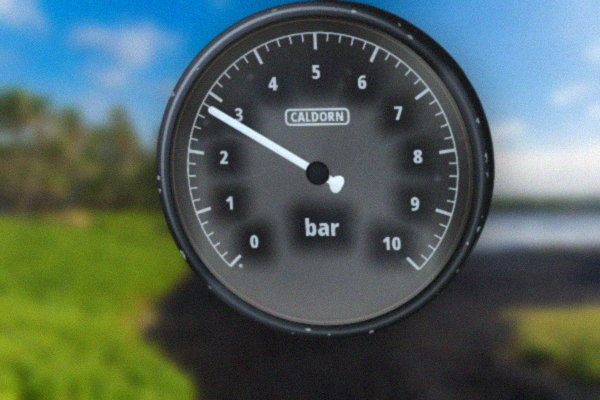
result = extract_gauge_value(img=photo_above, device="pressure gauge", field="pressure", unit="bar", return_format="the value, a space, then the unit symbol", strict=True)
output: 2.8 bar
